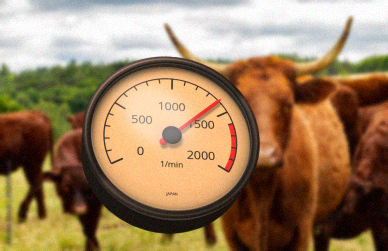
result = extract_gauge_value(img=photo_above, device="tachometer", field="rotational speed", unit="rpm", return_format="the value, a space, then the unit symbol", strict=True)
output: 1400 rpm
